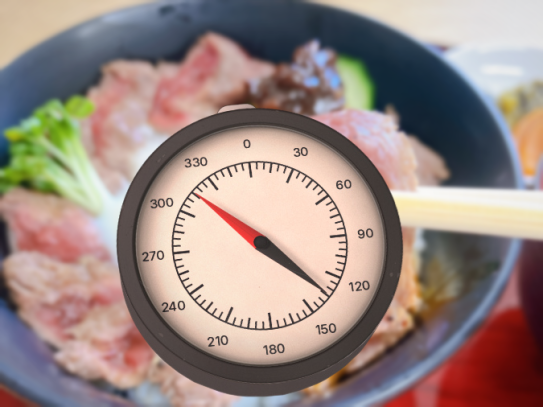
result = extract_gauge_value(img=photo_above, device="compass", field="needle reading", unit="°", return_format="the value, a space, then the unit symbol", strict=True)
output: 315 °
